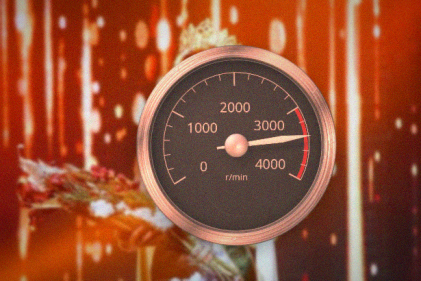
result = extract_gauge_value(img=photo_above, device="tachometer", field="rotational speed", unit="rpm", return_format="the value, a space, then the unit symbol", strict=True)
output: 3400 rpm
